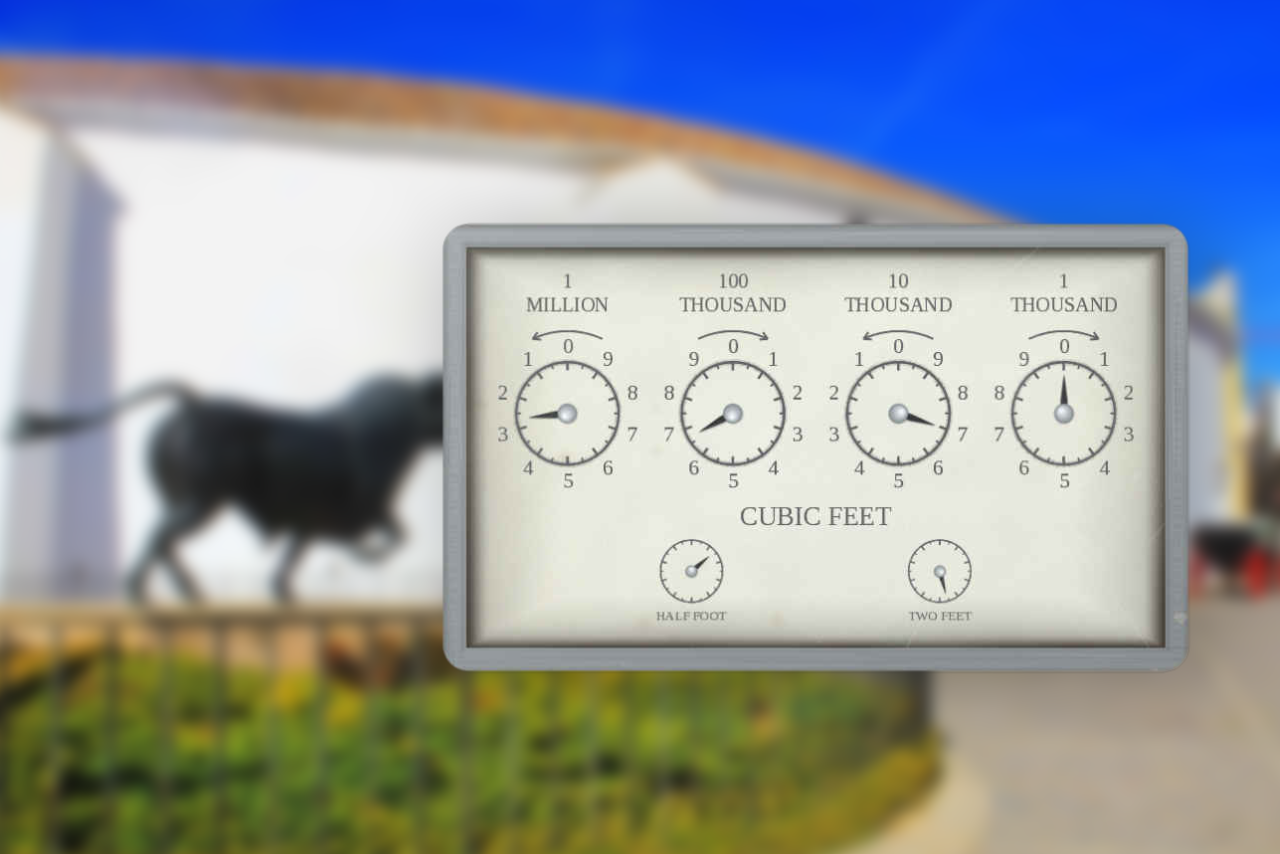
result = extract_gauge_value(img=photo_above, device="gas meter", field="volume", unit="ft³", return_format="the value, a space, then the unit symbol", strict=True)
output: 267000 ft³
